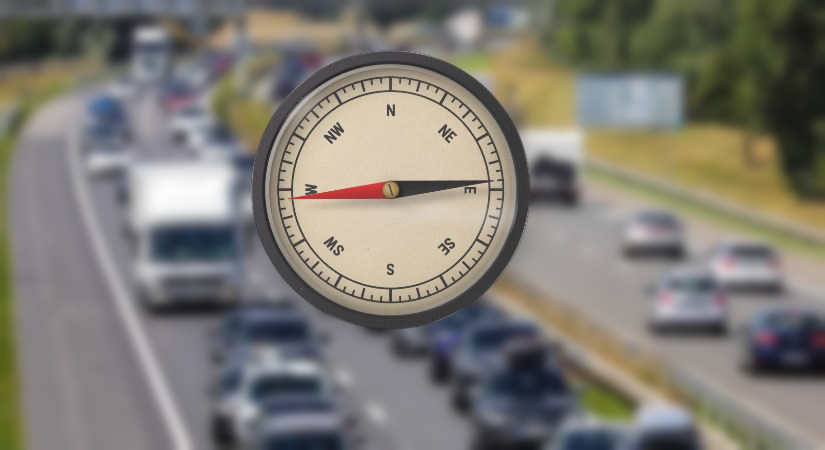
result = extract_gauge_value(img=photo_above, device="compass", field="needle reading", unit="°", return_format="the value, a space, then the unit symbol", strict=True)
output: 265 °
